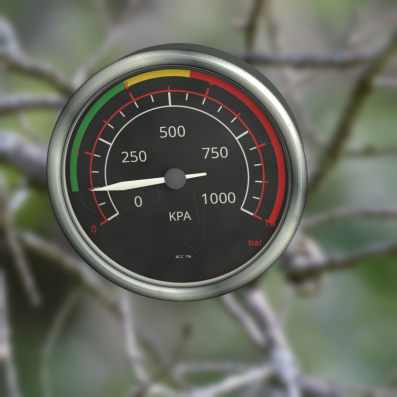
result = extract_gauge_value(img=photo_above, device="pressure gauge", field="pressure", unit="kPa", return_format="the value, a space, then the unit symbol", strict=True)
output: 100 kPa
